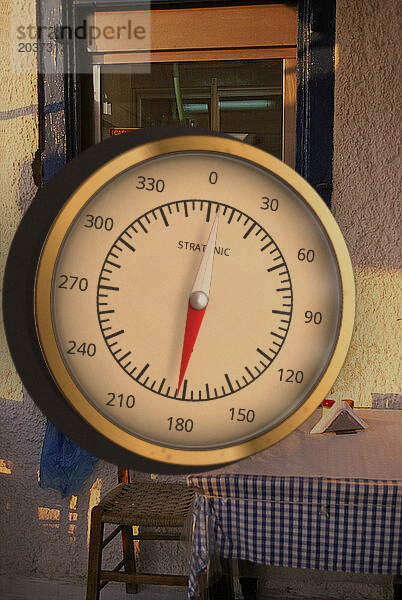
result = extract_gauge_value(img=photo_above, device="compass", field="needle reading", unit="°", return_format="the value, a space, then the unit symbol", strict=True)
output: 185 °
